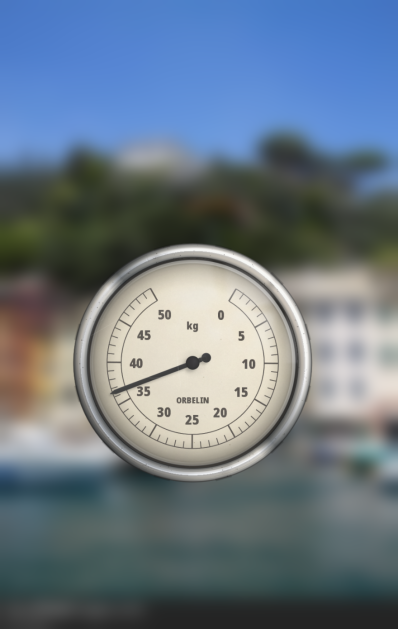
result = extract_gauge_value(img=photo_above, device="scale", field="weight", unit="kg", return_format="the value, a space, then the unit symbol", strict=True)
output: 36.5 kg
